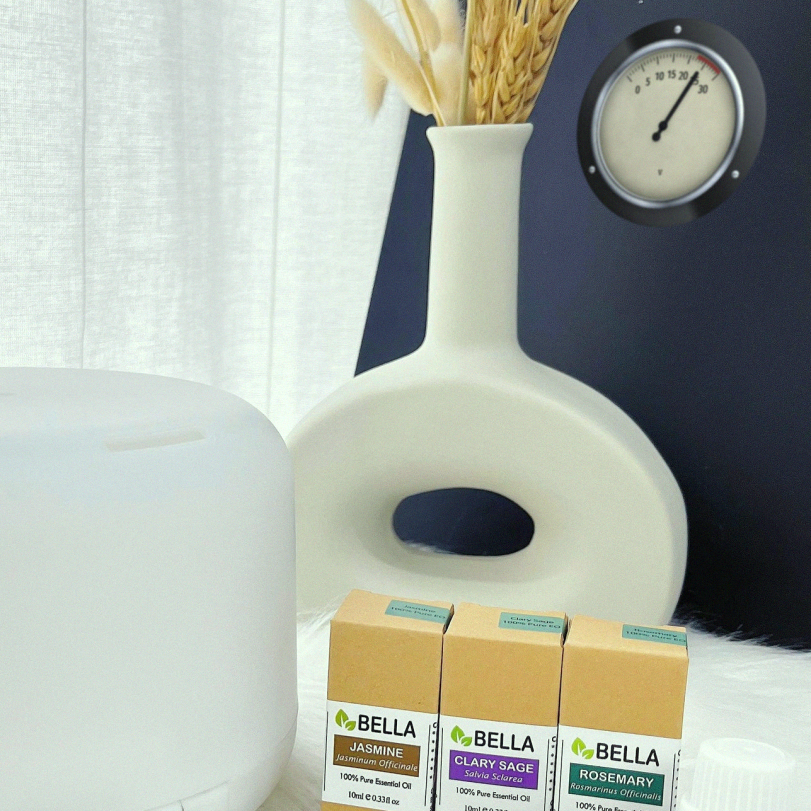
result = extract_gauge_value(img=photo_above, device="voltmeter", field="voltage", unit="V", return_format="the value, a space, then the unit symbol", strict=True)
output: 25 V
